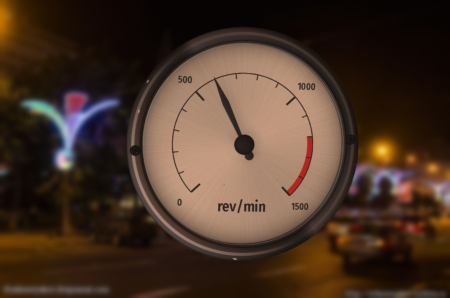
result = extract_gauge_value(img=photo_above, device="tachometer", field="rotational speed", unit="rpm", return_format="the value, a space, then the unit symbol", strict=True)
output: 600 rpm
